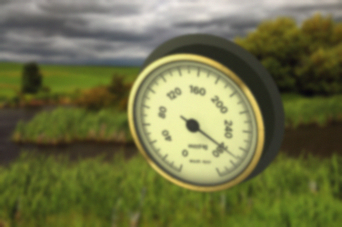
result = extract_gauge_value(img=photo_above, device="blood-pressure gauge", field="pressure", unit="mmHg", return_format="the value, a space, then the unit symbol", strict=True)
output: 270 mmHg
